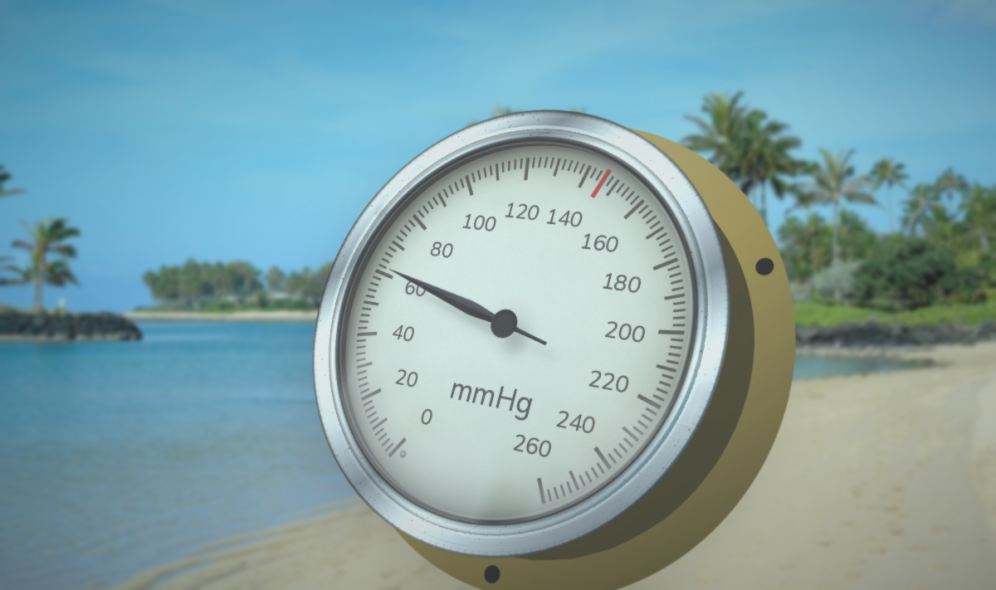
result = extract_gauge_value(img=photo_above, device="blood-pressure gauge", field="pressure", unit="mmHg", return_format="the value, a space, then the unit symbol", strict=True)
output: 62 mmHg
